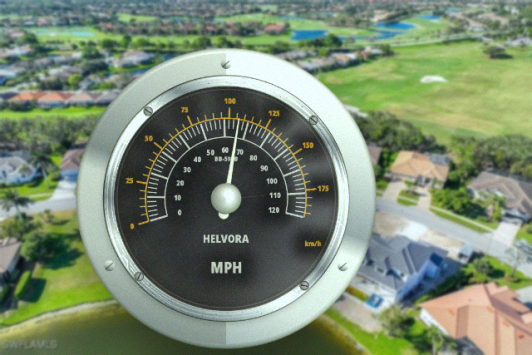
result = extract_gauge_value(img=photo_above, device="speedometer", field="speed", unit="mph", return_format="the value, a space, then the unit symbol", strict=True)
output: 66 mph
